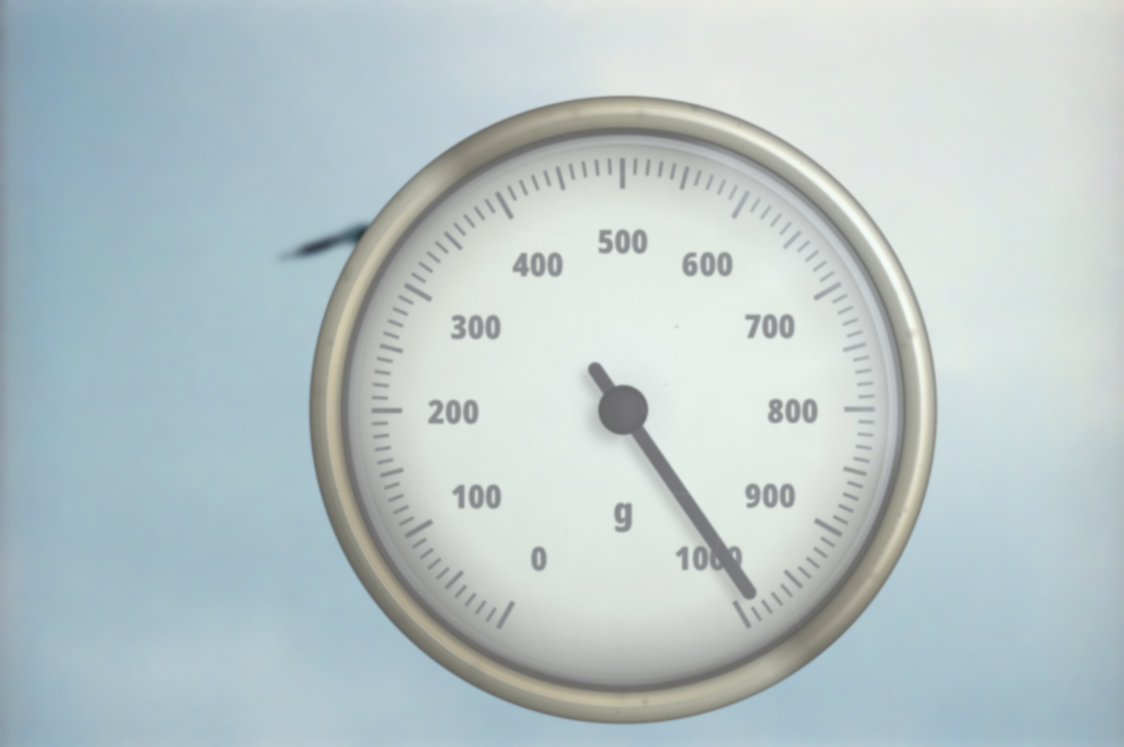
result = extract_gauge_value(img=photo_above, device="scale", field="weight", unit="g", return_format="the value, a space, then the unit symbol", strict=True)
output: 985 g
